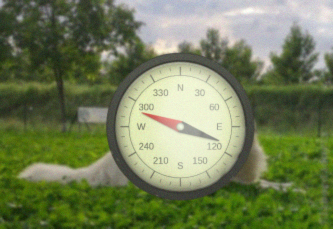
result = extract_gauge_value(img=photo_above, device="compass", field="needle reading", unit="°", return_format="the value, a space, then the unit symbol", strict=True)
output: 290 °
